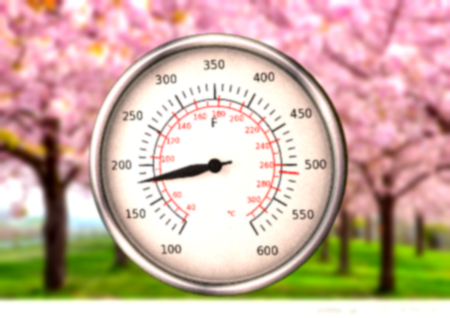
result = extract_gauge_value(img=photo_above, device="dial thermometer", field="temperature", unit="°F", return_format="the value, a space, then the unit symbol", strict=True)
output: 180 °F
